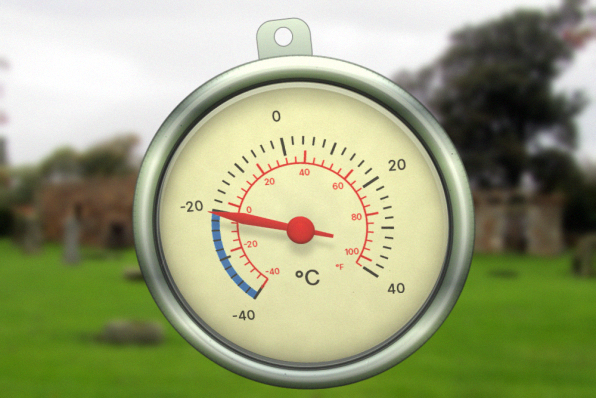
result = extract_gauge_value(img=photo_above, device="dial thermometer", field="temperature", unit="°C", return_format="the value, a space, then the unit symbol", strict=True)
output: -20 °C
